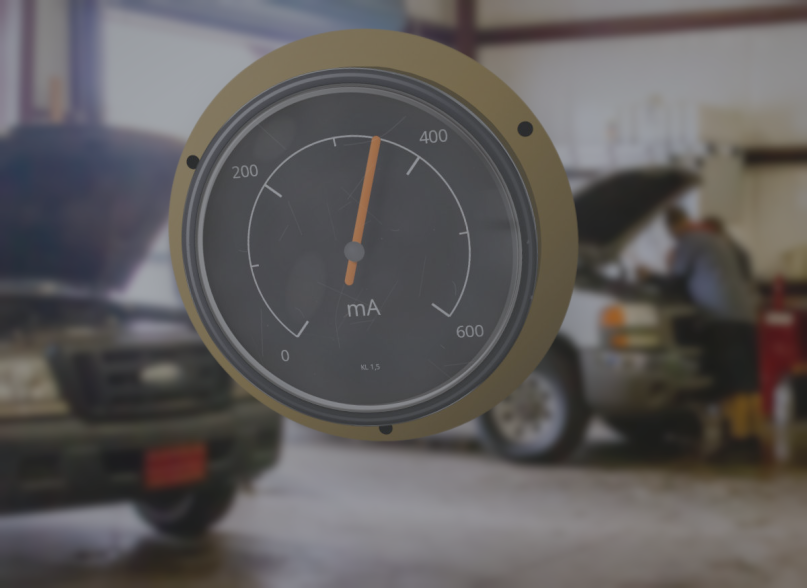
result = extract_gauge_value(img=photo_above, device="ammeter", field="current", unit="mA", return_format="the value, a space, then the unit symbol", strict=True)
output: 350 mA
